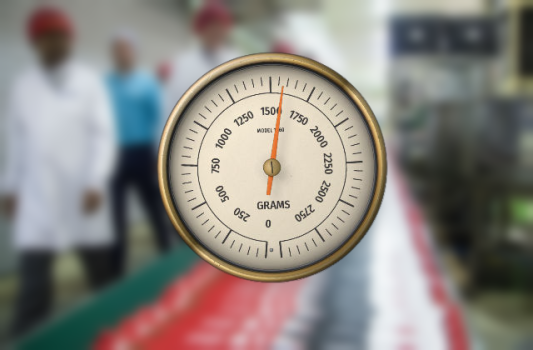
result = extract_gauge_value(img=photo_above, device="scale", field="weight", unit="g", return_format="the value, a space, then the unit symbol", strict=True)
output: 1575 g
